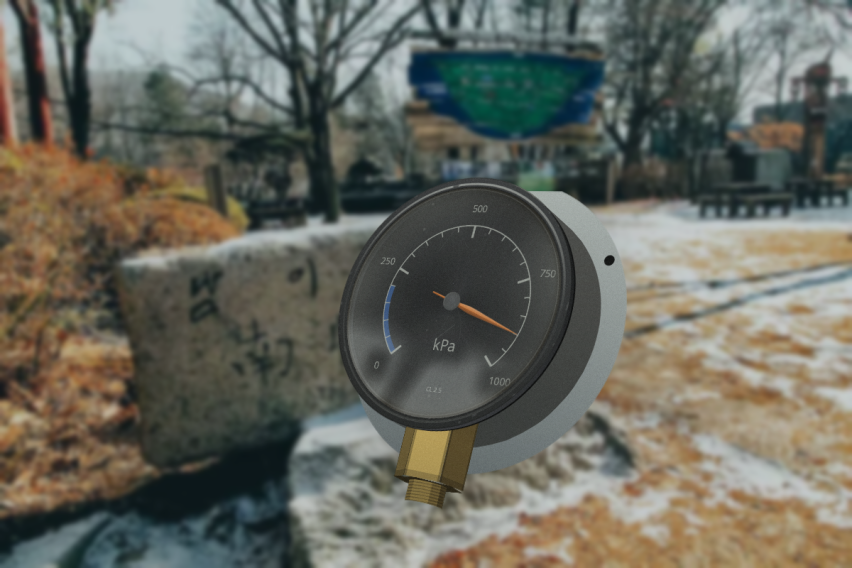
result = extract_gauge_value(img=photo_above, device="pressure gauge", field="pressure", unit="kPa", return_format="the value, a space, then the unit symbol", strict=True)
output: 900 kPa
